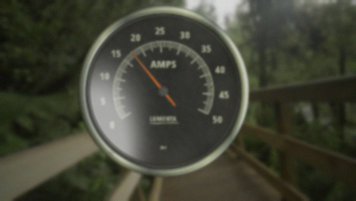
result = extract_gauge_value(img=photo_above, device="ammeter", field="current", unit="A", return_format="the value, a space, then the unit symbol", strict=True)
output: 17.5 A
